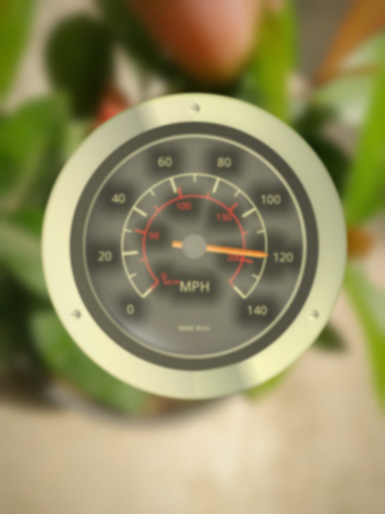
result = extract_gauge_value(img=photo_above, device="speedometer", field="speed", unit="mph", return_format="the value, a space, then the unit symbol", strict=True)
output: 120 mph
